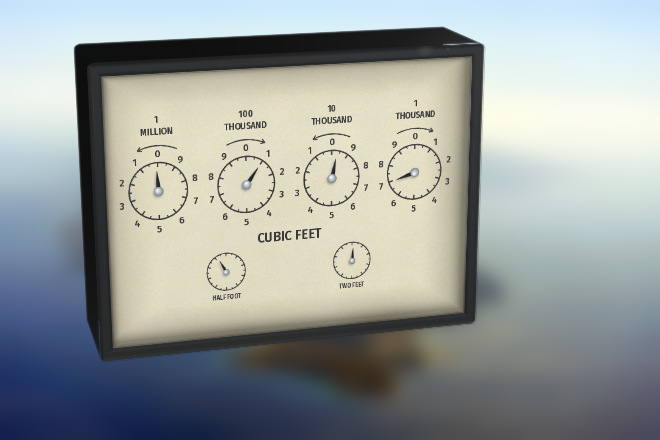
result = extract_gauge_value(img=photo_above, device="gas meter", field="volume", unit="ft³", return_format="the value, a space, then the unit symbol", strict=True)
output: 9700 ft³
